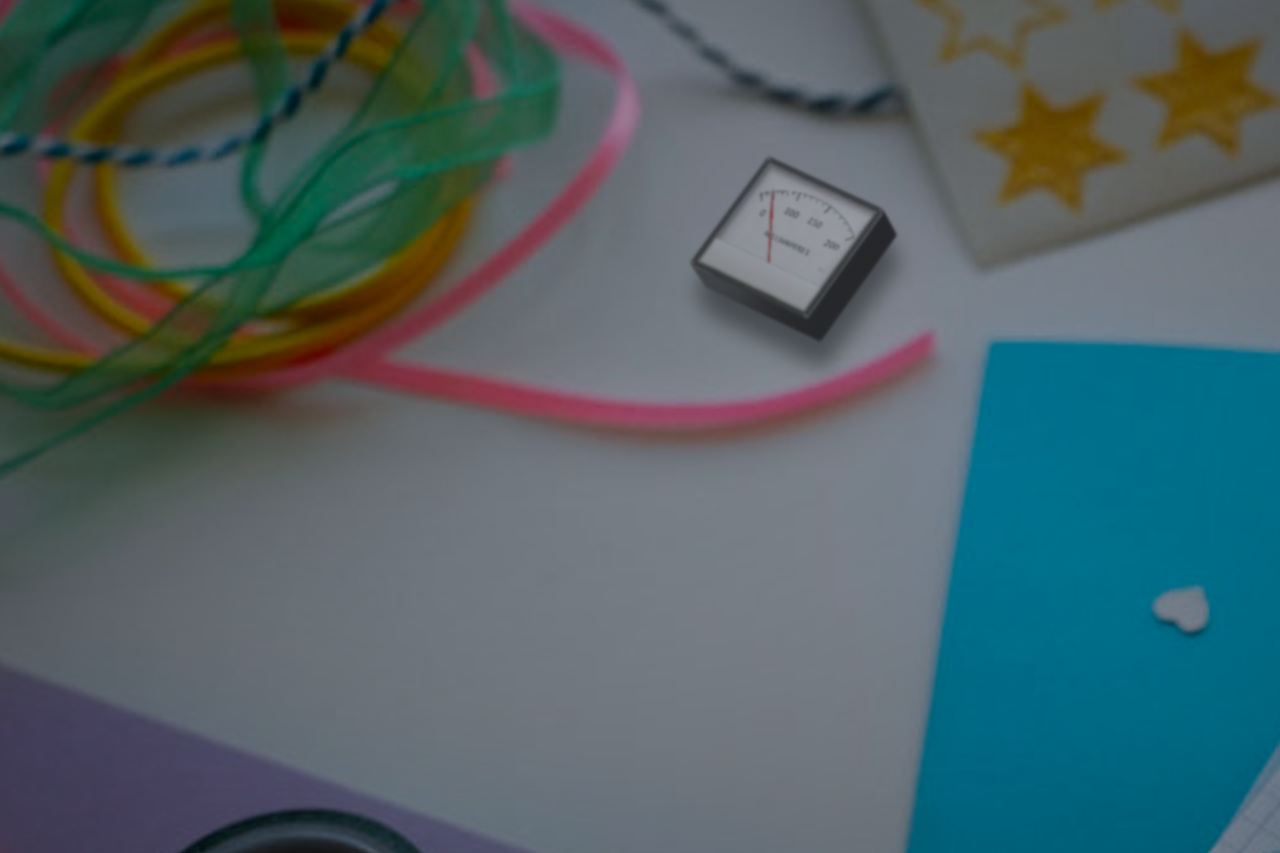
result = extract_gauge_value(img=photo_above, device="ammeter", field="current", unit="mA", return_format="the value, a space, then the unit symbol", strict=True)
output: 50 mA
